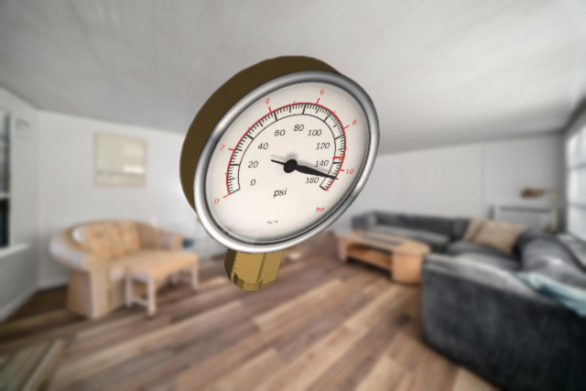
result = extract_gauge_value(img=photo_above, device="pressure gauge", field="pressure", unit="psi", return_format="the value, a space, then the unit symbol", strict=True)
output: 150 psi
